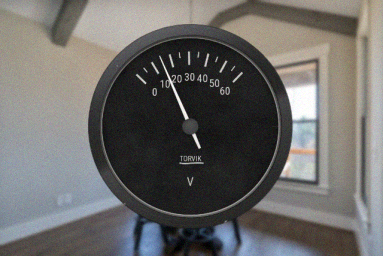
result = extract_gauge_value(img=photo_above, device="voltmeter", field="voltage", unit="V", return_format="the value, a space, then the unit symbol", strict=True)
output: 15 V
